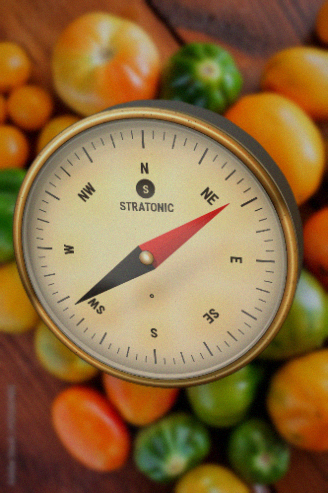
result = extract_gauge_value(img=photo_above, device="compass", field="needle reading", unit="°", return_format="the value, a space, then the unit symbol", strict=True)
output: 55 °
